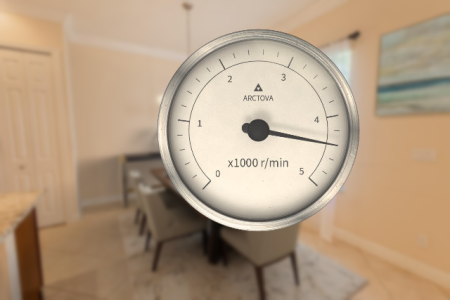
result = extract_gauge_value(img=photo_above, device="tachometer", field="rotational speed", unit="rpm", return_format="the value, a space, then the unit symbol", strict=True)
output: 4400 rpm
